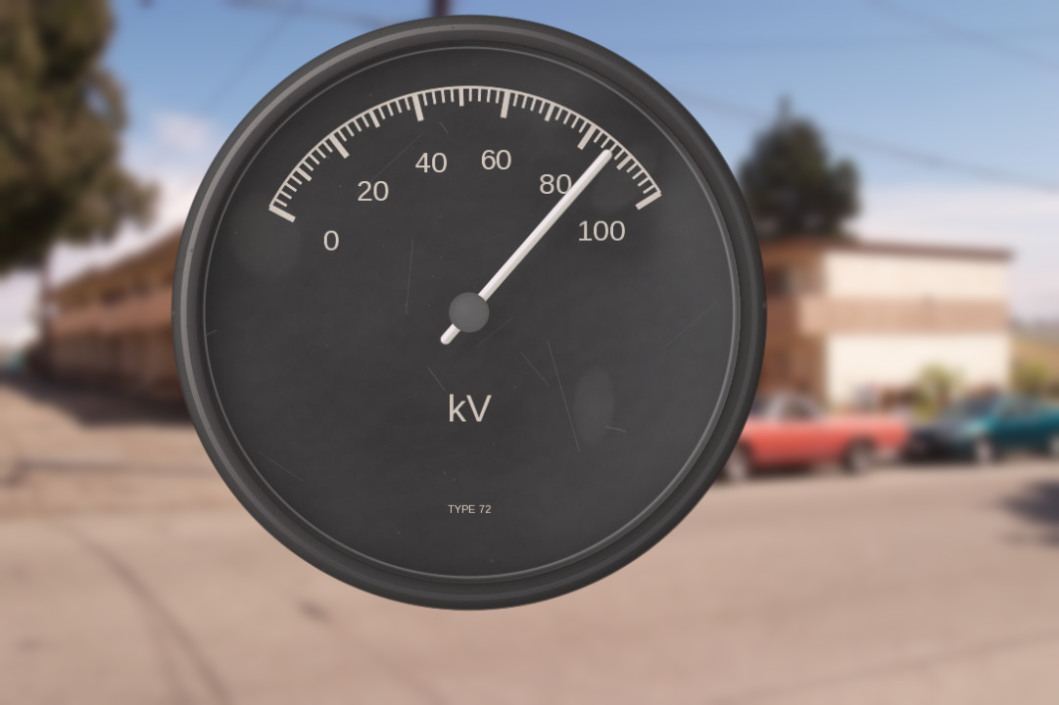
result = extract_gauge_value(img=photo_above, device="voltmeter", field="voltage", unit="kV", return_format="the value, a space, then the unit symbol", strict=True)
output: 86 kV
